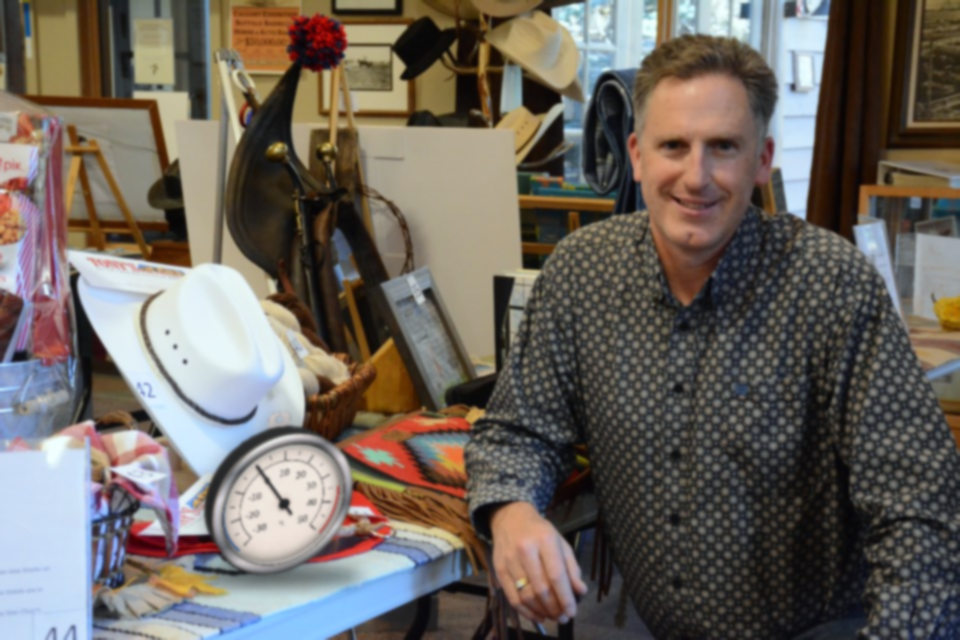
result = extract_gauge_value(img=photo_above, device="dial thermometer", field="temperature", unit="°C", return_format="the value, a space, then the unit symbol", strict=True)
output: 0 °C
